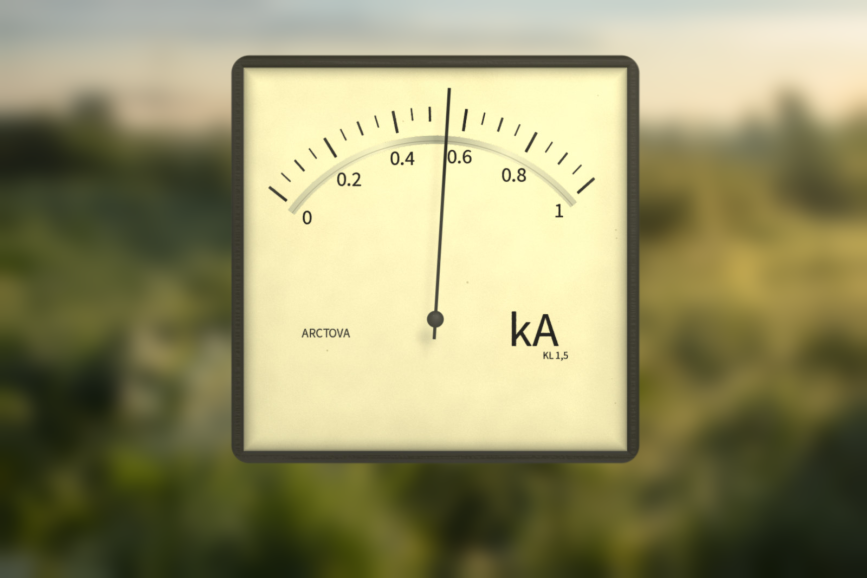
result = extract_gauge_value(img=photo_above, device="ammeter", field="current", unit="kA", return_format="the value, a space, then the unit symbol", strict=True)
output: 0.55 kA
